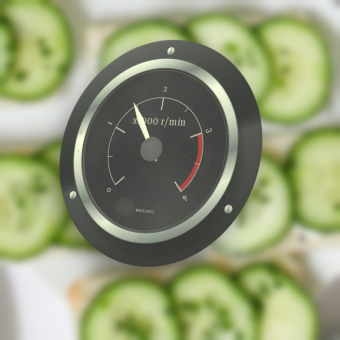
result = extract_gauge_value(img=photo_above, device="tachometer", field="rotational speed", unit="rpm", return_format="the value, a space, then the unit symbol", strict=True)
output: 1500 rpm
